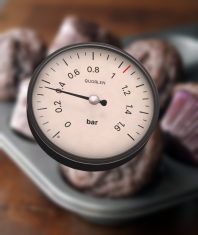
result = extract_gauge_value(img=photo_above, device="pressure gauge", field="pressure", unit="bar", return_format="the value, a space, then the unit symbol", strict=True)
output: 0.35 bar
